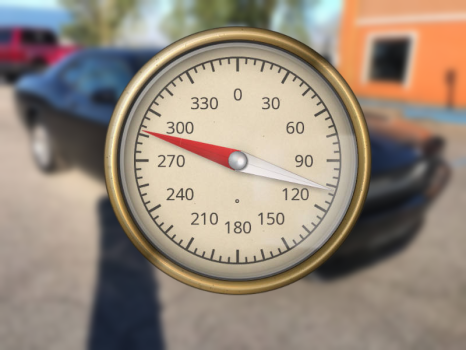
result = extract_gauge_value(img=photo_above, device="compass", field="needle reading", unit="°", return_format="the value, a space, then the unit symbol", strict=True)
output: 287.5 °
